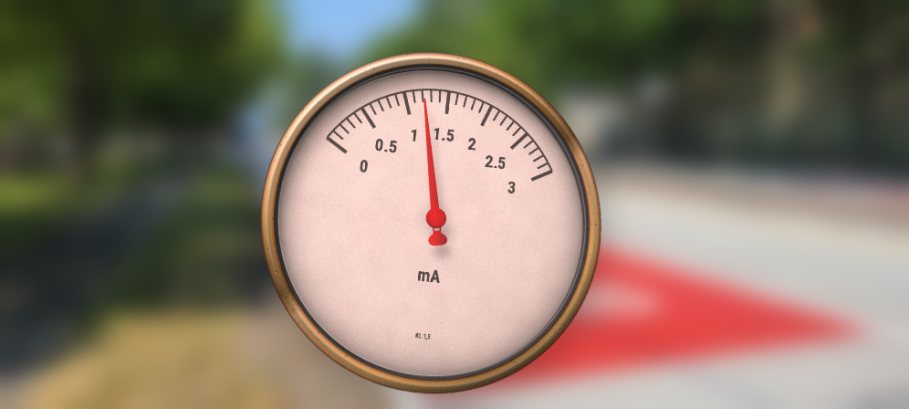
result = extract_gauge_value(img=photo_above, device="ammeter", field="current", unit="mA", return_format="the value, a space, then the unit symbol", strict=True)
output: 1.2 mA
